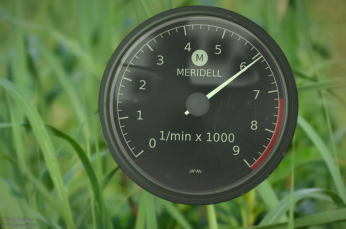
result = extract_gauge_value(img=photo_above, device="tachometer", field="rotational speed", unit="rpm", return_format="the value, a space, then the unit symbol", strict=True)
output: 6100 rpm
